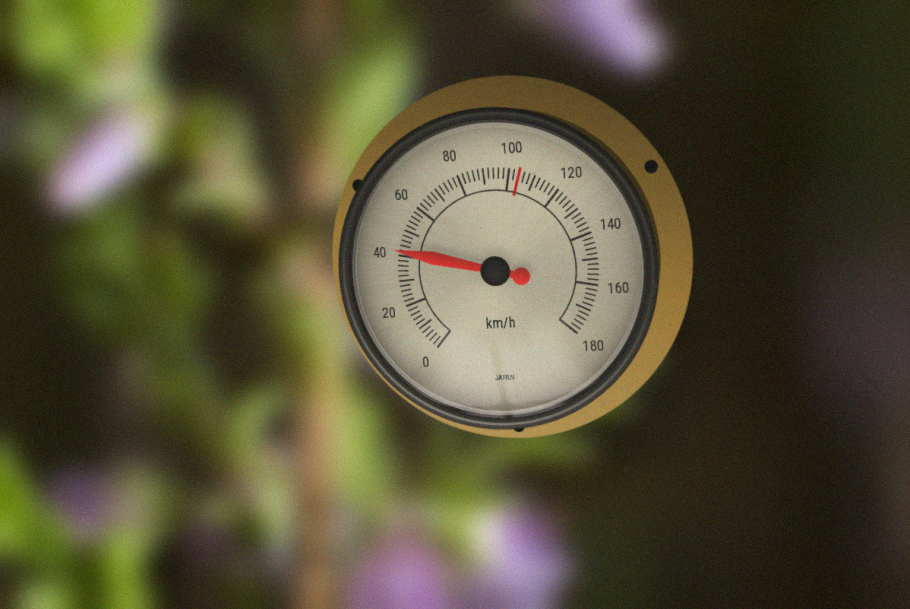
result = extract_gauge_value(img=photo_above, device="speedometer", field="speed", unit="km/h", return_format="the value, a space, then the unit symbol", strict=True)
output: 42 km/h
